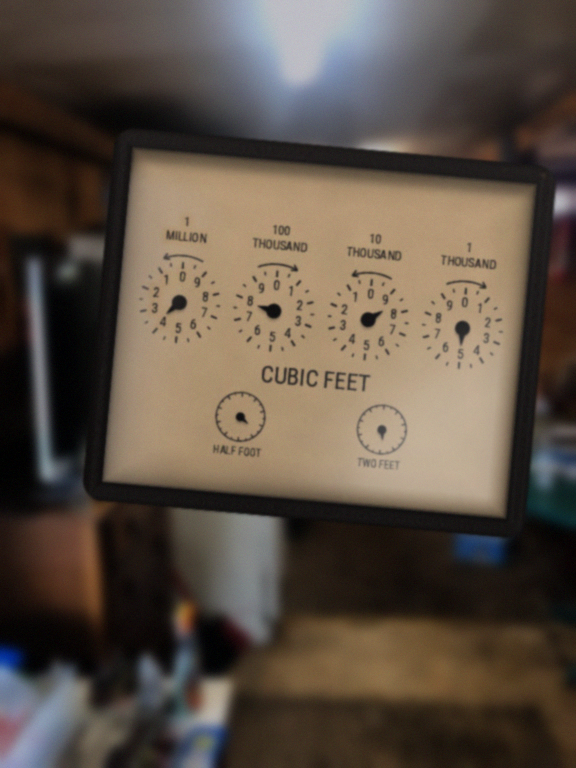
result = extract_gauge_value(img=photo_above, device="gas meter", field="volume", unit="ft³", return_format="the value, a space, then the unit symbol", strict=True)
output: 378500 ft³
